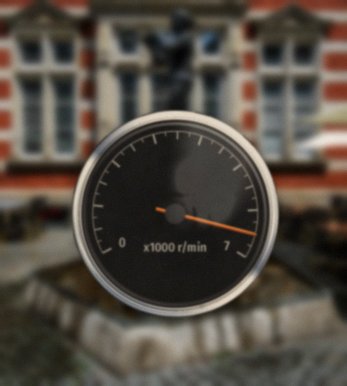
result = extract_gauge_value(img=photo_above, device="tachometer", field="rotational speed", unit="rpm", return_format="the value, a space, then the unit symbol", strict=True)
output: 6500 rpm
